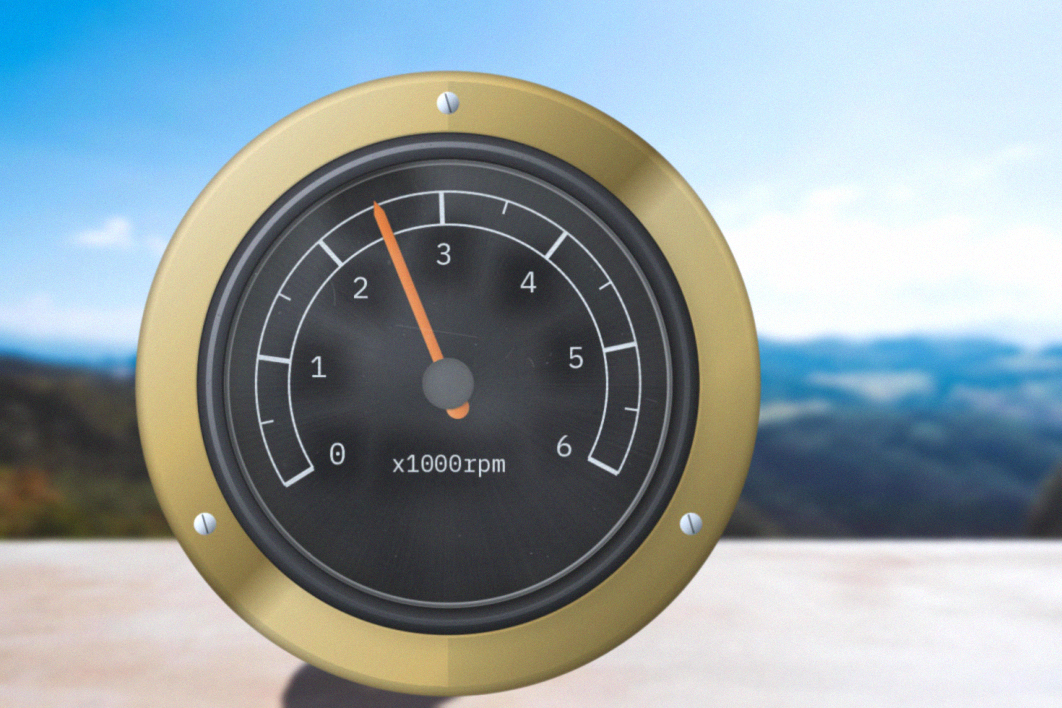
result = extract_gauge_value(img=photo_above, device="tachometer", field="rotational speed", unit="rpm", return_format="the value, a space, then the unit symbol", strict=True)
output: 2500 rpm
